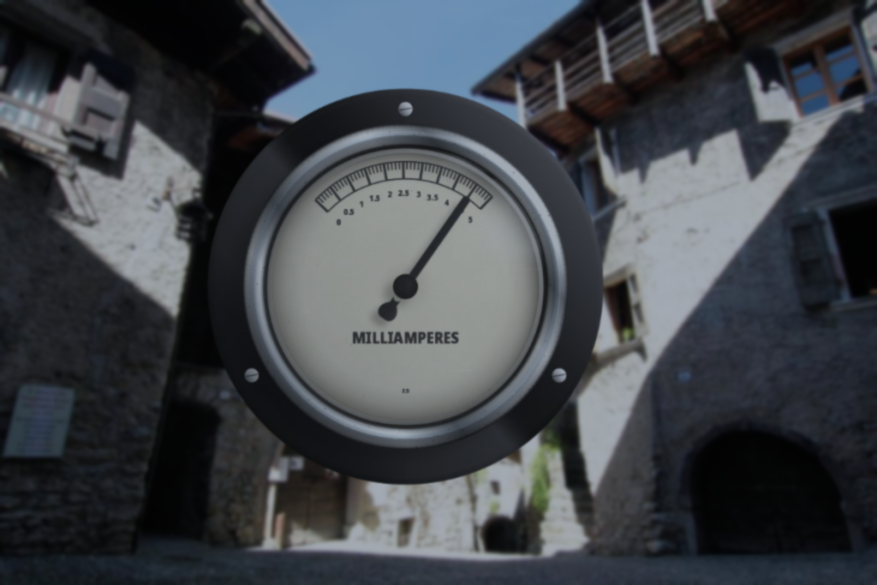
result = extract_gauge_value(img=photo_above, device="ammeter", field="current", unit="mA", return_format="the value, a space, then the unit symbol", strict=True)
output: 4.5 mA
